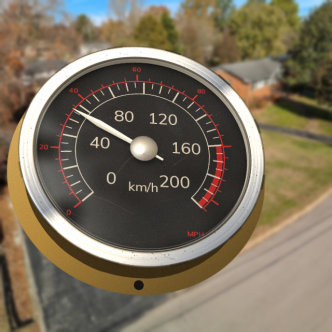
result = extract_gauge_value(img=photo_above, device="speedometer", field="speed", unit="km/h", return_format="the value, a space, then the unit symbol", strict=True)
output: 55 km/h
